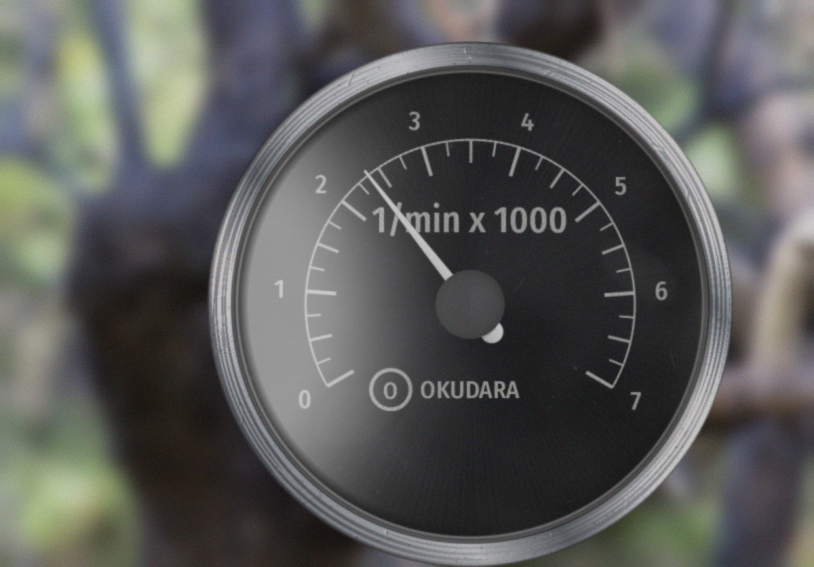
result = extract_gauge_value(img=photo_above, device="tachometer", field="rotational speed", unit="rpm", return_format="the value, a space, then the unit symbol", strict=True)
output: 2375 rpm
